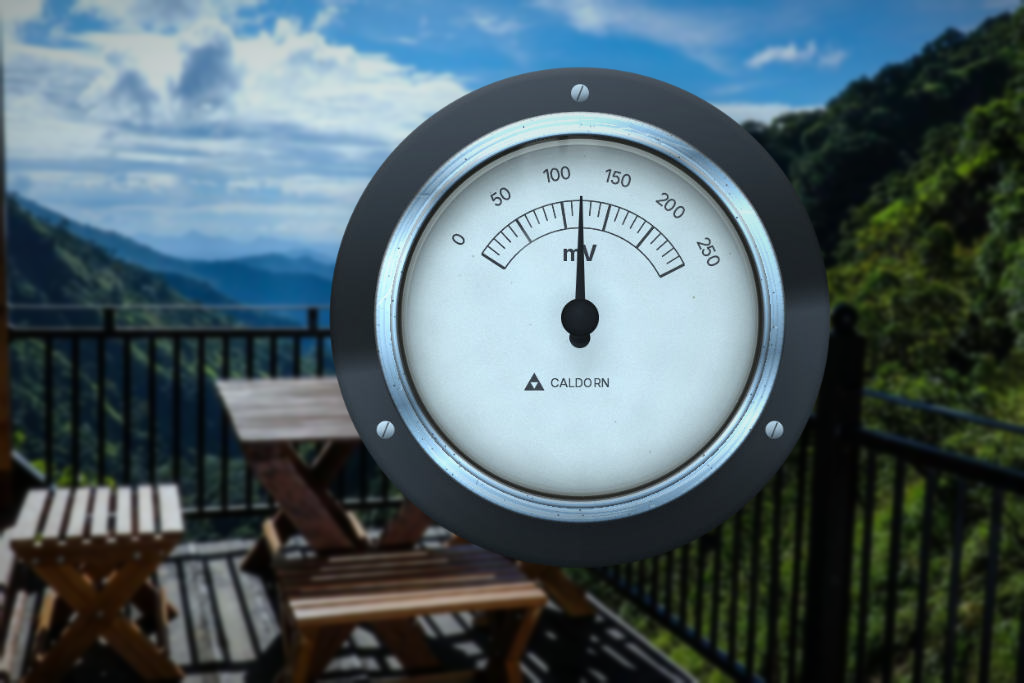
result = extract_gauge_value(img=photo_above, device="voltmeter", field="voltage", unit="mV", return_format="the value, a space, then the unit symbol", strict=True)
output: 120 mV
